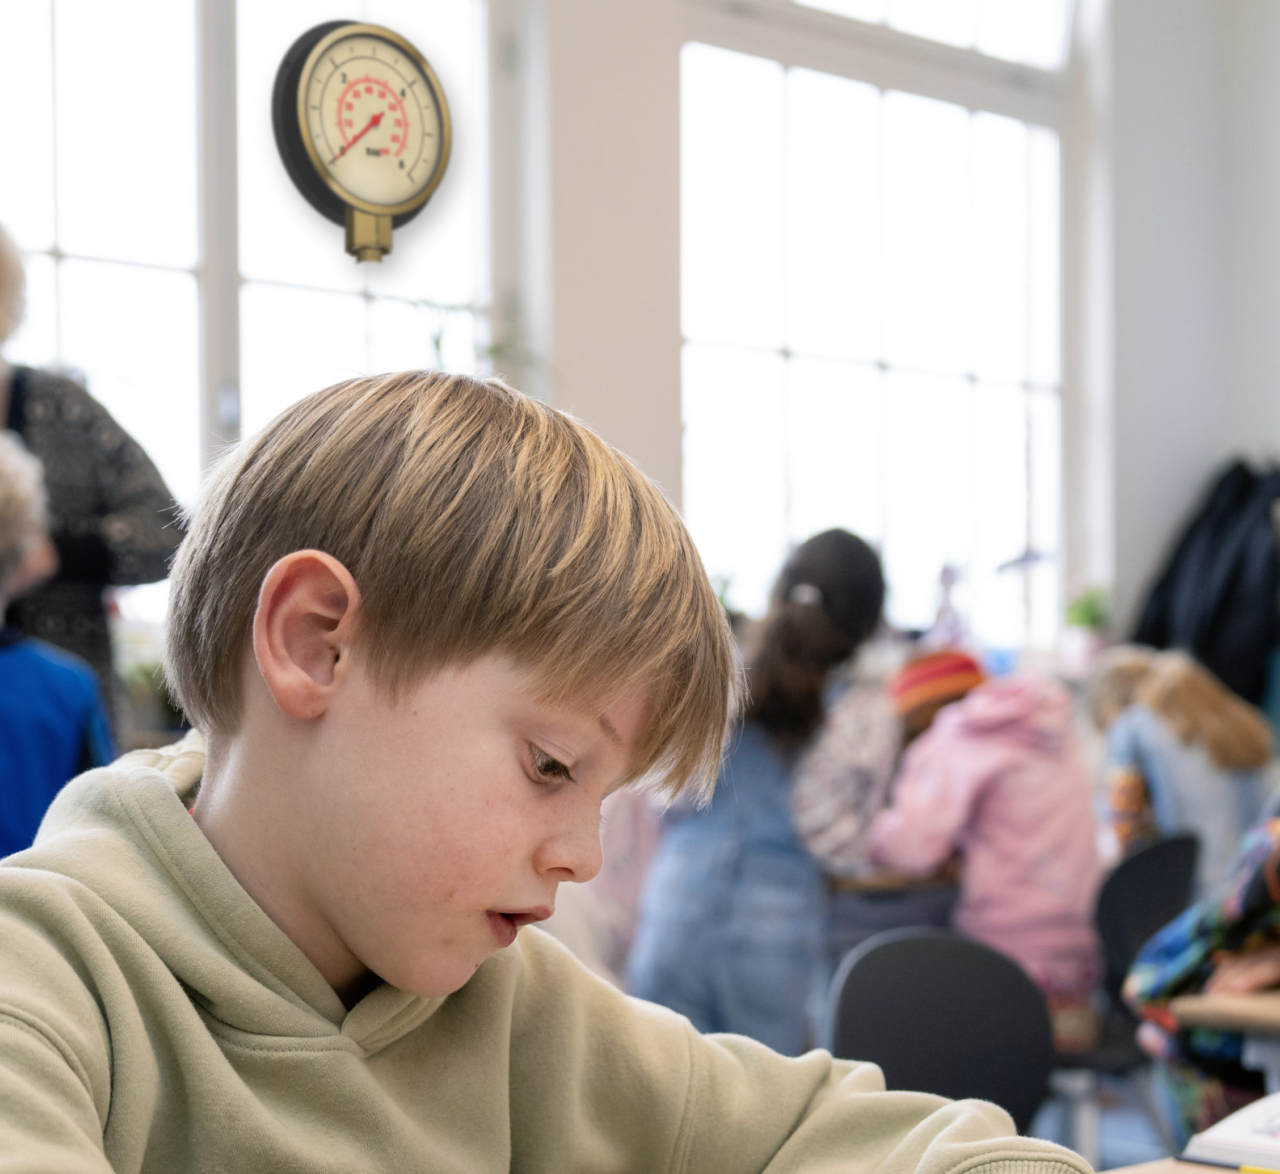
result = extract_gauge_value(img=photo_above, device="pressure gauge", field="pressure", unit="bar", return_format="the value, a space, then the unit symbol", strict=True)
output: 0 bar
